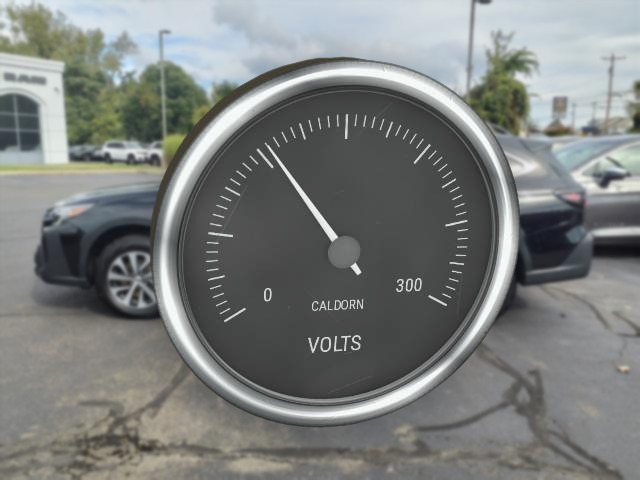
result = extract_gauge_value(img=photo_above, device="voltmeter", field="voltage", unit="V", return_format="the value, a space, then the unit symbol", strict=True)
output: 105 V
